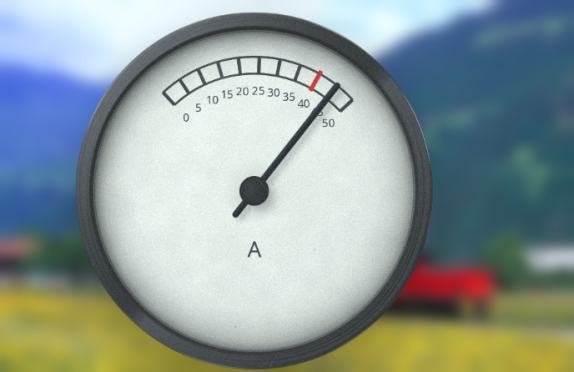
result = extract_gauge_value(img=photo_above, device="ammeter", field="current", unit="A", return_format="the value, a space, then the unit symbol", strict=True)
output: 45 A
